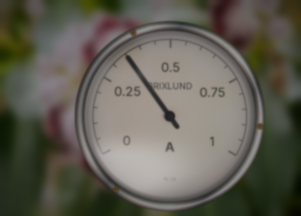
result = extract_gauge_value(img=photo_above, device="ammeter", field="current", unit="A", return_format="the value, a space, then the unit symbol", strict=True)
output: 0.35 A
